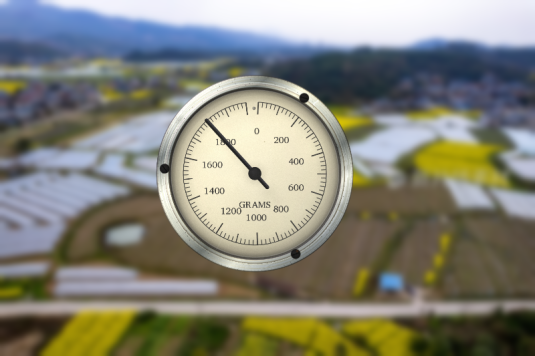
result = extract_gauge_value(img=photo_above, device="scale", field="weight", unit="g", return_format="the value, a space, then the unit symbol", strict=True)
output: 1800 g
